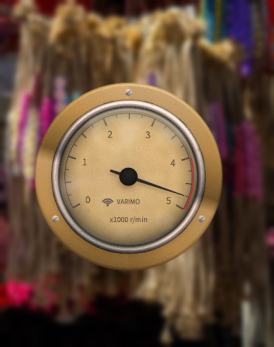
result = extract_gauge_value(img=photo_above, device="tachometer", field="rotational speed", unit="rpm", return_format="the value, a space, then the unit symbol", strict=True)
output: 4750 rpm
